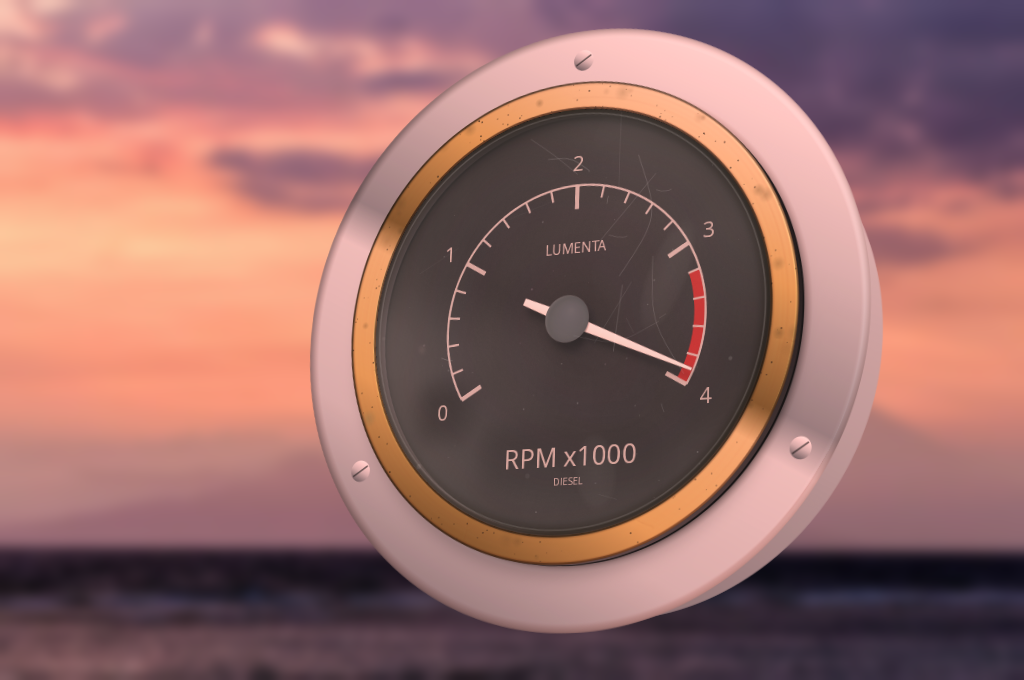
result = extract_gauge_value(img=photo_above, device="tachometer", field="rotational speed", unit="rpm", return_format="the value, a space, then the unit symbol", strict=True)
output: 3900 rpm
